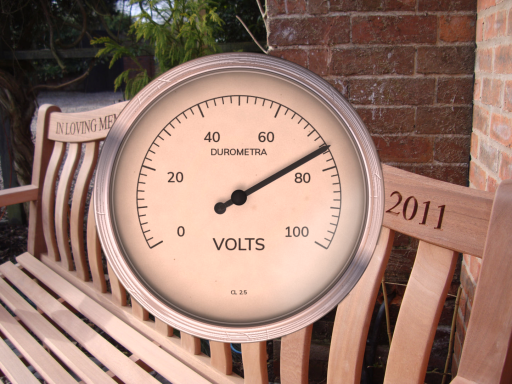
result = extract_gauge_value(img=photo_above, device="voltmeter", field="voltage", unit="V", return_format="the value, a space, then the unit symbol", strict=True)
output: 75 V
